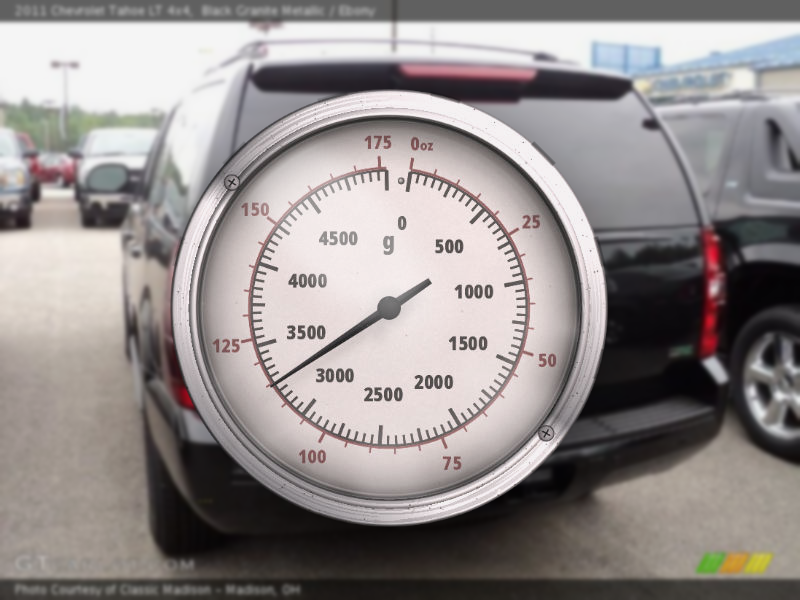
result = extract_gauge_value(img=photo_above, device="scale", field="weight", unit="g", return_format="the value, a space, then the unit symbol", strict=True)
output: 3250 g
